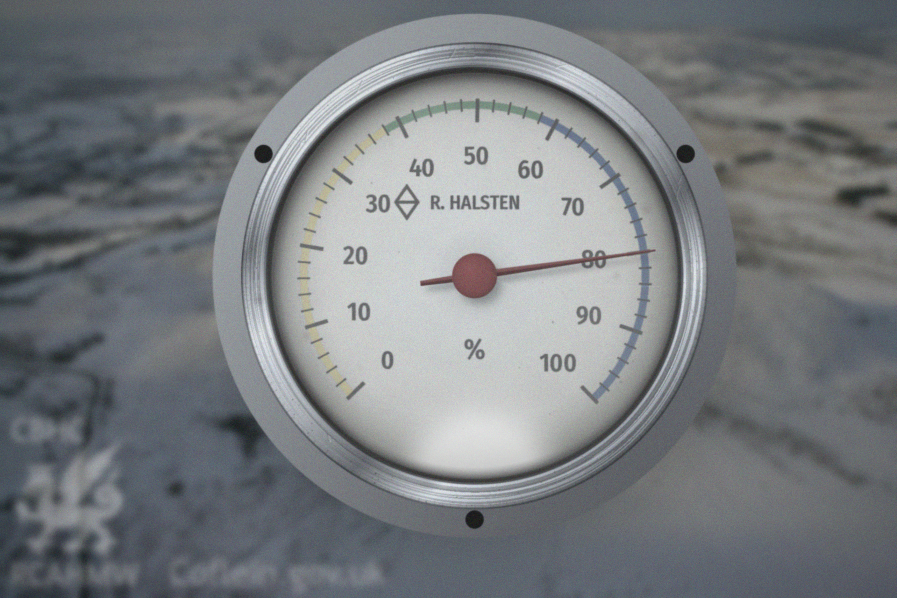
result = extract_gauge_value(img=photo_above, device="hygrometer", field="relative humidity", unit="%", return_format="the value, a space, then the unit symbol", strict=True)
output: 80 %
